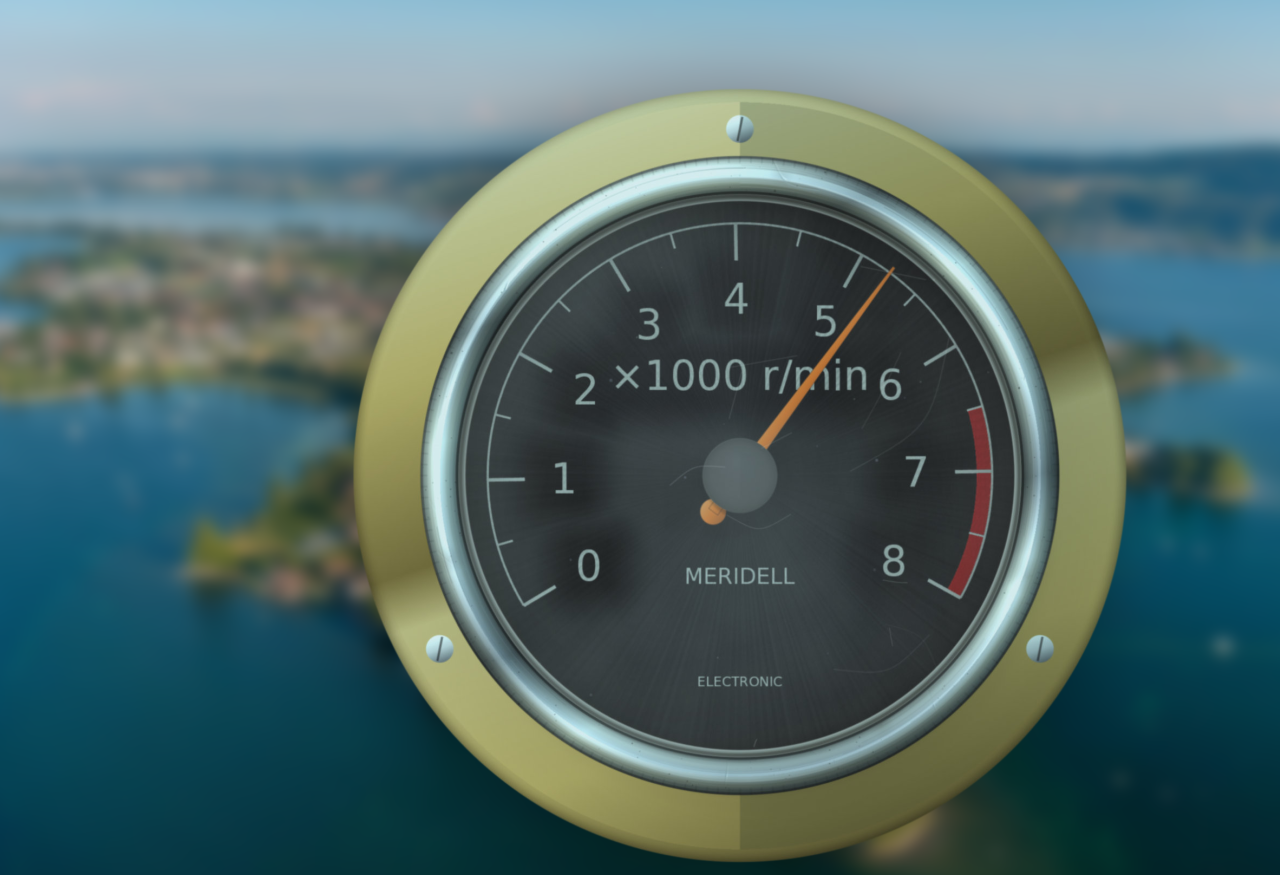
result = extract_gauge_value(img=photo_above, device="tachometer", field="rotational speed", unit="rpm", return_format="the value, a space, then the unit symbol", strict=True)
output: 5250 rpm
